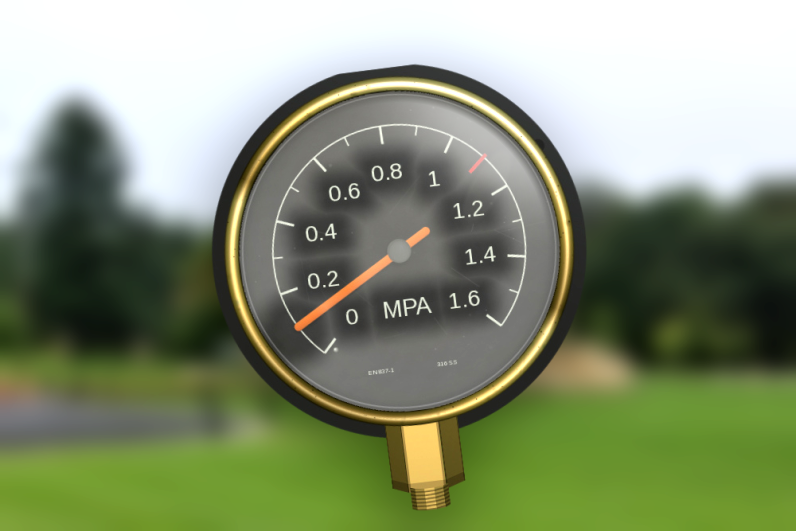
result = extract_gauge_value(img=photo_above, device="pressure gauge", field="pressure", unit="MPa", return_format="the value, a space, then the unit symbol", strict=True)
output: 0.1 MPa
